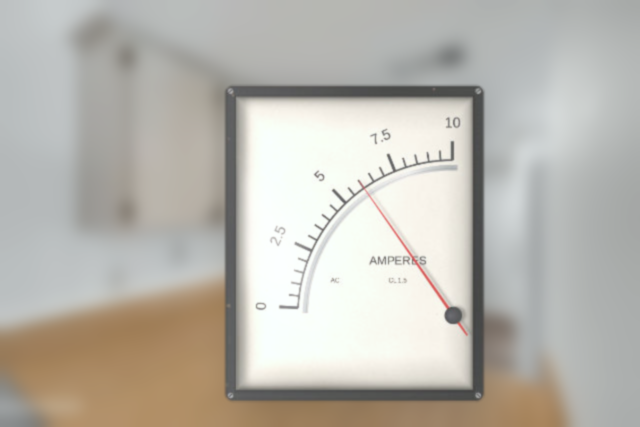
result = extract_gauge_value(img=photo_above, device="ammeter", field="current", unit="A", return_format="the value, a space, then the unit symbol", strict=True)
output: 6 A
